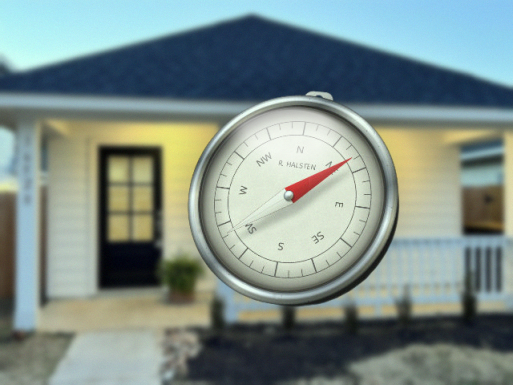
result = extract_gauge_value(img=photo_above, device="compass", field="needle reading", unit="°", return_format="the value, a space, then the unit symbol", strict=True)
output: 50 °
